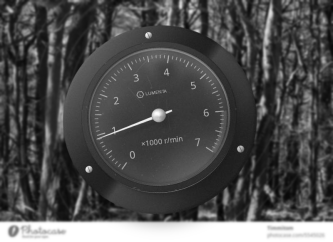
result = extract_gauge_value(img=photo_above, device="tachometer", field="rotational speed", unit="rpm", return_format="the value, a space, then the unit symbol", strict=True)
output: 900 rpm
